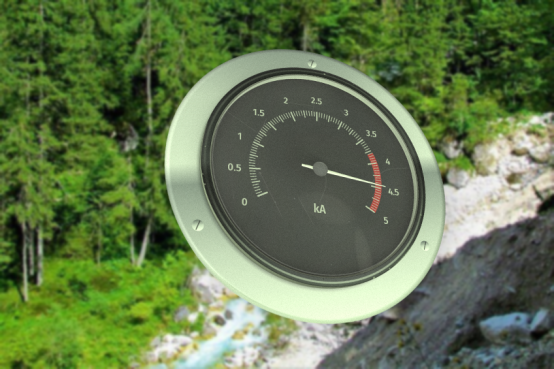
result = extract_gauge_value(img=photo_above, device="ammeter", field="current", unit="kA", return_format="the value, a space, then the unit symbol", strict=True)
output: 4.5 kA
